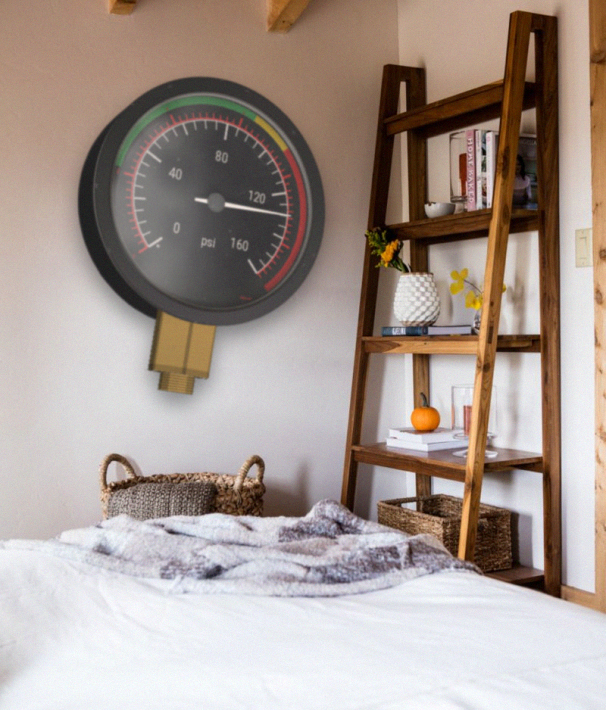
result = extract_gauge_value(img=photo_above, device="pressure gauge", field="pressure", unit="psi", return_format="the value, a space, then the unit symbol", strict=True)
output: 130 psi
